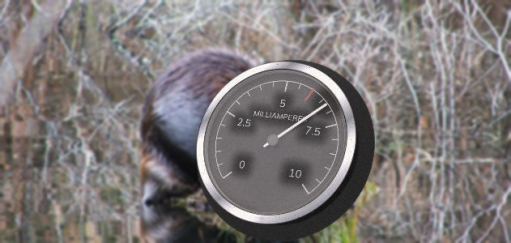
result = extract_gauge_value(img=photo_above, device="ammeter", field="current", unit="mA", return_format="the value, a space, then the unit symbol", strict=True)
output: 6.75 mA
